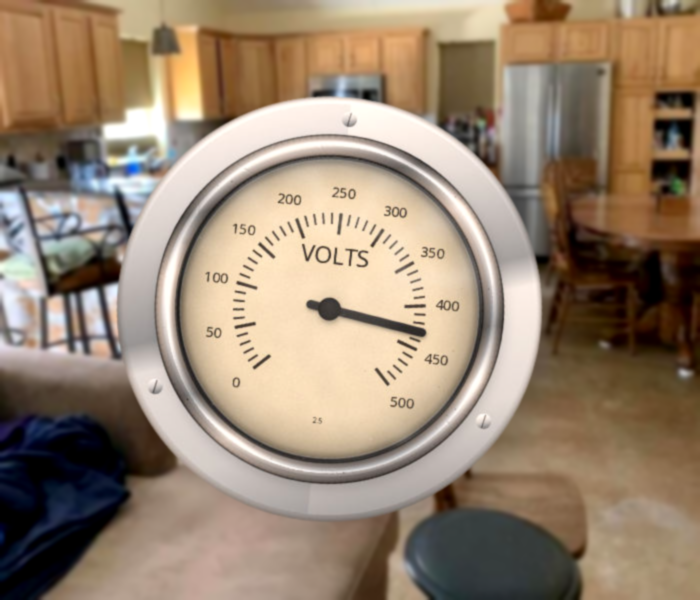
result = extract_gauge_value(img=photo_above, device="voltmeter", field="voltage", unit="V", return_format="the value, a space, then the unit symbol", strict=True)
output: 430 V
